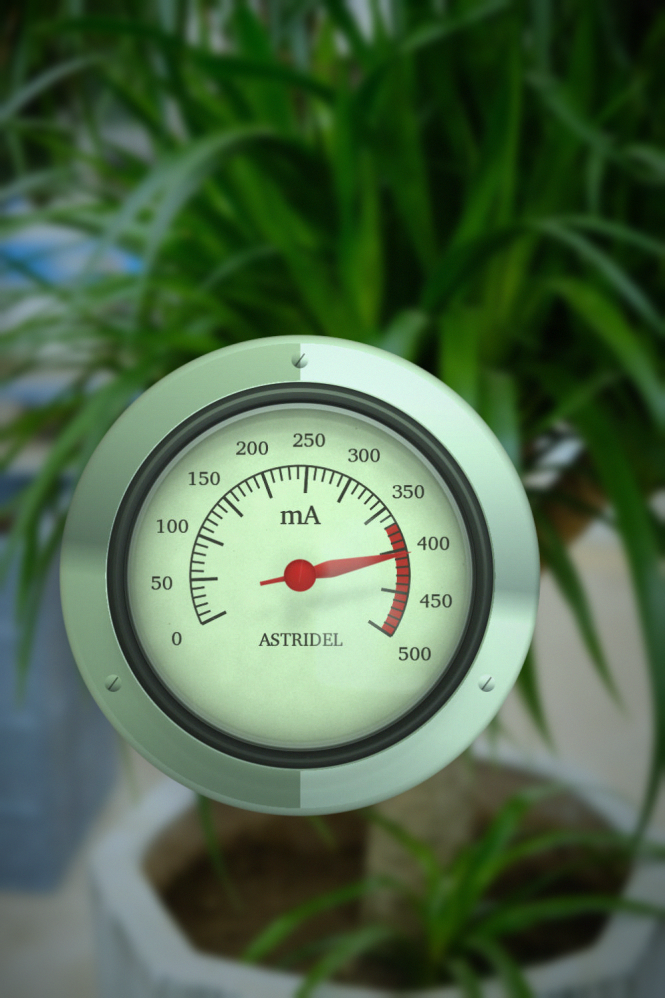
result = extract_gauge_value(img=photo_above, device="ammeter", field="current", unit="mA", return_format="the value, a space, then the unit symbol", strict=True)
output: 405 mA
